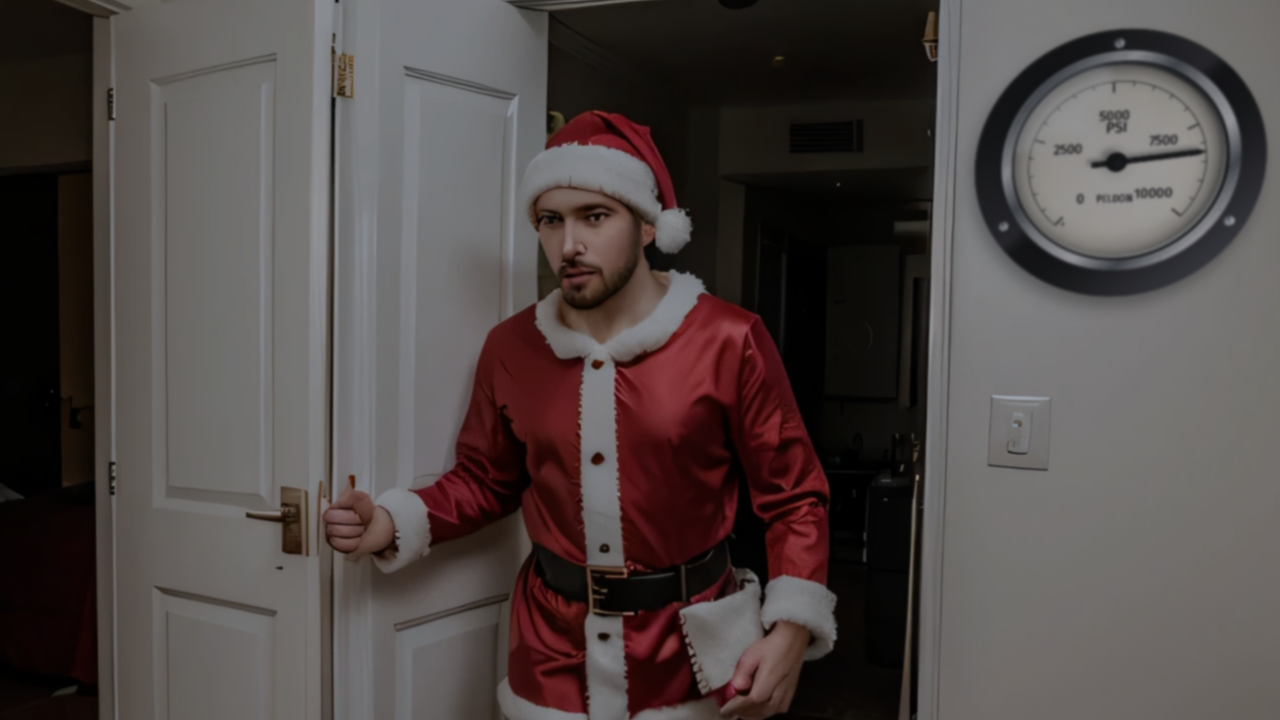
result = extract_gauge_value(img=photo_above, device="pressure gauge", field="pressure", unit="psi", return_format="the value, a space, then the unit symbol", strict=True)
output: 8250 psi
